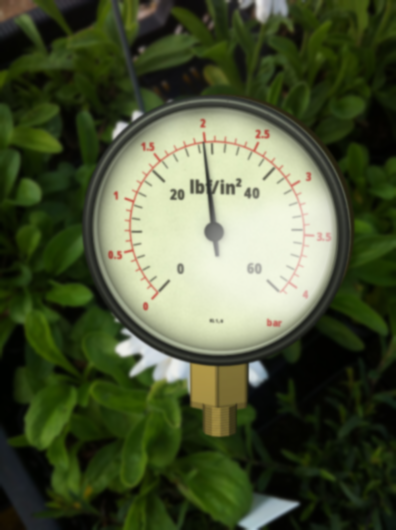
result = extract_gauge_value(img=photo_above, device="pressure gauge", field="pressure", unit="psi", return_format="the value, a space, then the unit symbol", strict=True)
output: 29 psi
